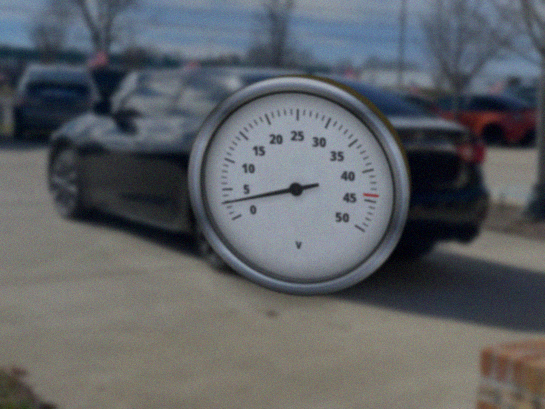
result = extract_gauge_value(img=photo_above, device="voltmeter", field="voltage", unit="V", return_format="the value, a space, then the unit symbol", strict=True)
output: 3 V
